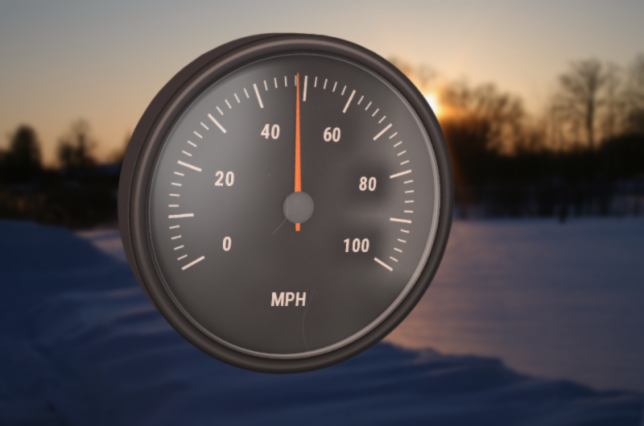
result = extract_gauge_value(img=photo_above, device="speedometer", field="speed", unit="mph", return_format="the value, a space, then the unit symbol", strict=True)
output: 48 mph
